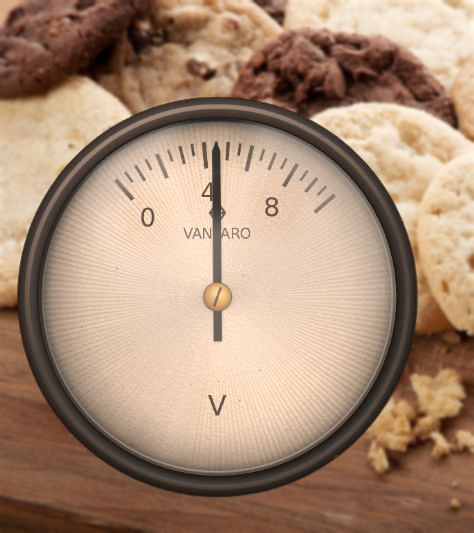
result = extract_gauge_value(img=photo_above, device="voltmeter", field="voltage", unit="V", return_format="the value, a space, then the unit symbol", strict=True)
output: 4.5 V
